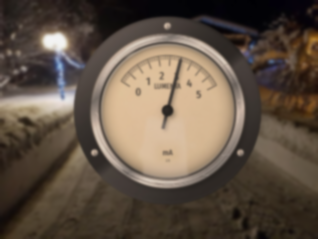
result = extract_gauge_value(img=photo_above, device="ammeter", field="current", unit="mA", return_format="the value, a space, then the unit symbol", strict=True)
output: 3 mA
